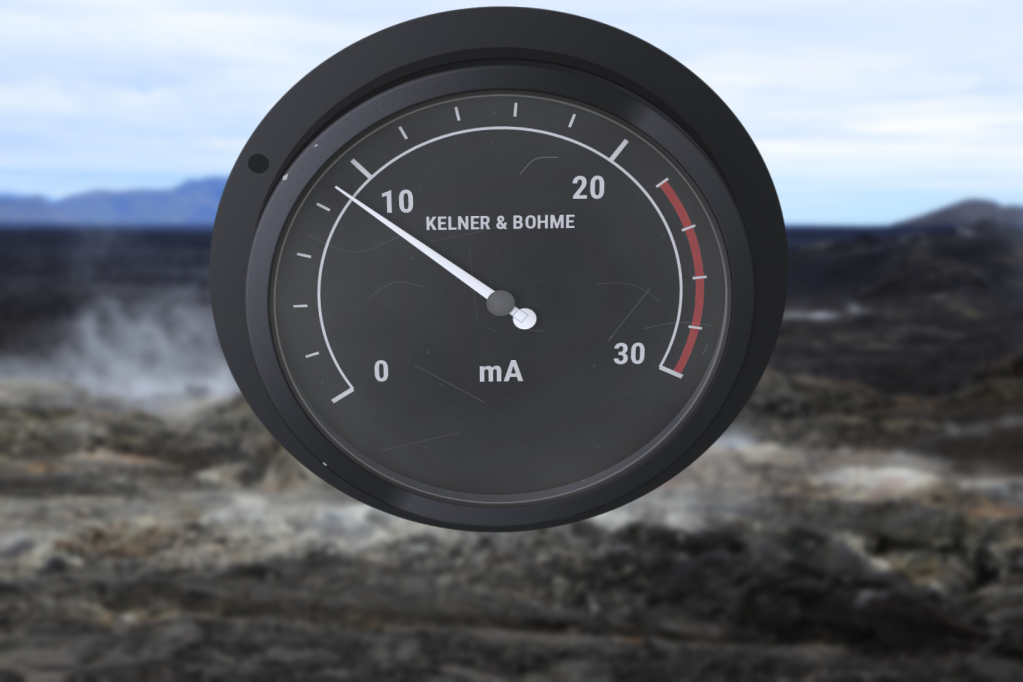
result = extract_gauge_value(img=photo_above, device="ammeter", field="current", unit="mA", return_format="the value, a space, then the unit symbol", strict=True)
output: 9 mA
